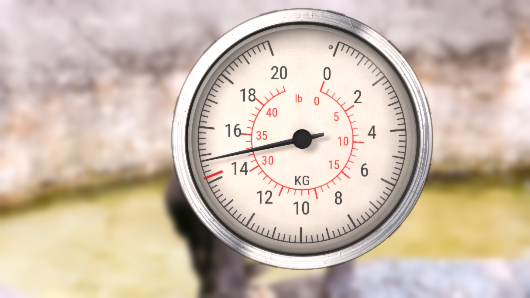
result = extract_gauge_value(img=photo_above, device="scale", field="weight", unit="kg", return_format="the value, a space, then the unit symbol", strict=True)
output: 14.8 kg
